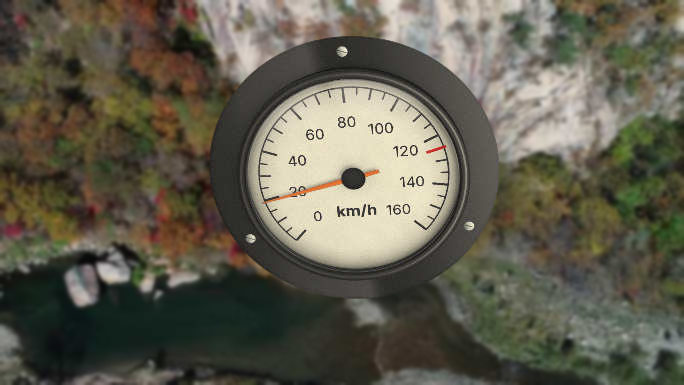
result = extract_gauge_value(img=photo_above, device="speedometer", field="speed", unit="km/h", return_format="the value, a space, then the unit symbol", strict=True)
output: 20 km/h
